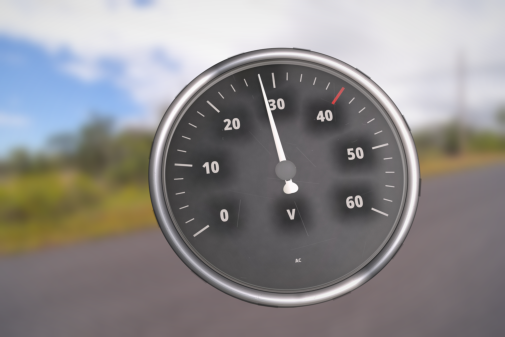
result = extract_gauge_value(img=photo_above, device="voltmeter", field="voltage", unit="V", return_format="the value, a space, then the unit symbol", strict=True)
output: 28 V
